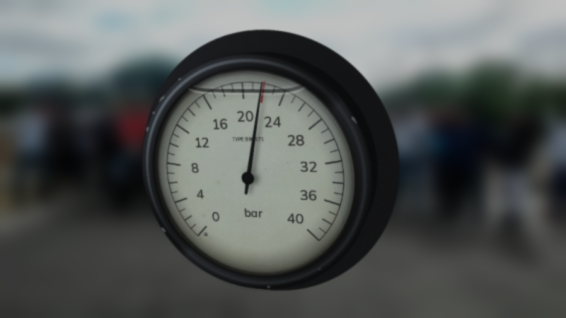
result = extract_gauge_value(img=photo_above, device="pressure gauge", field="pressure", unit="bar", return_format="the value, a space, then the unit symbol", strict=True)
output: 22 bar
